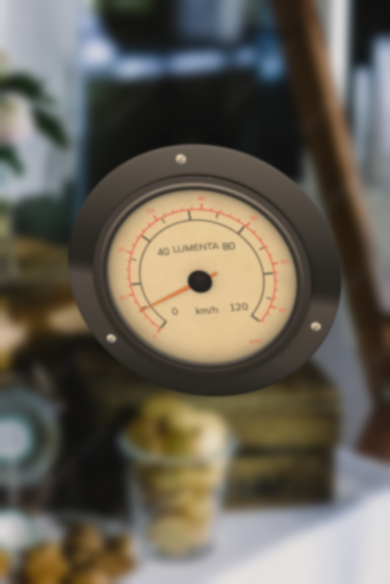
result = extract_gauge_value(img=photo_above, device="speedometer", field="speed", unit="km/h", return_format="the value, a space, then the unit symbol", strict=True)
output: 10 km/h
